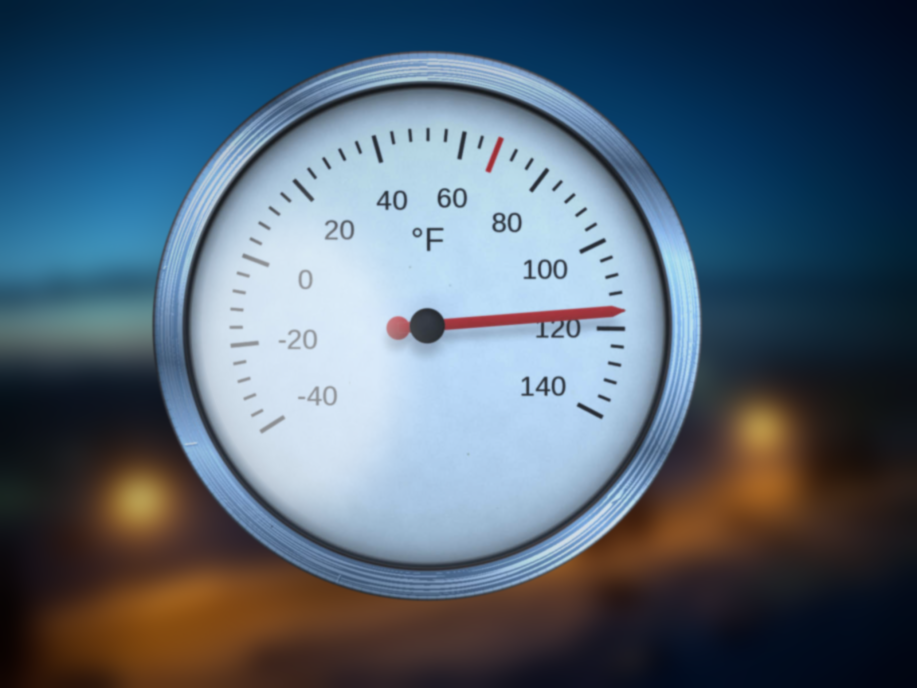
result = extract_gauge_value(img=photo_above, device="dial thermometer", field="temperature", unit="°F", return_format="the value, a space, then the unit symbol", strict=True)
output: 116 °F
